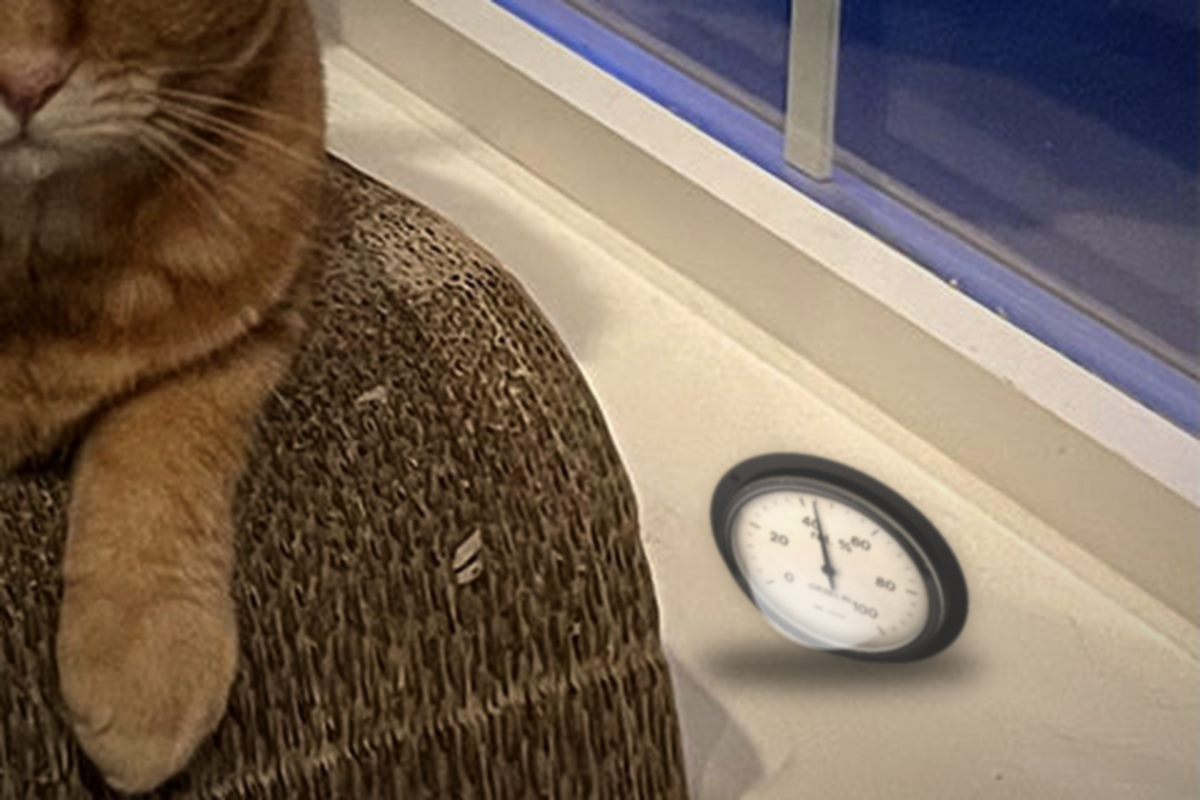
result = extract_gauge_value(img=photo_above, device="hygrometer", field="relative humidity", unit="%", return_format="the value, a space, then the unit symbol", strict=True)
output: 44 %
